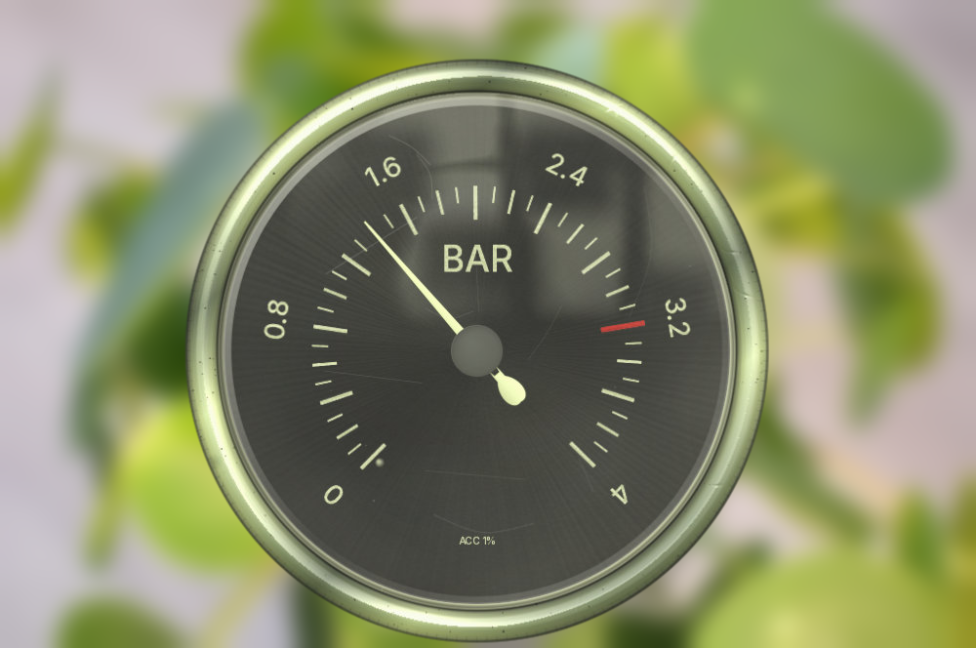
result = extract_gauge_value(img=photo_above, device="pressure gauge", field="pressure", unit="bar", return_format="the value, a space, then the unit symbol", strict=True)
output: 1.4 bar
